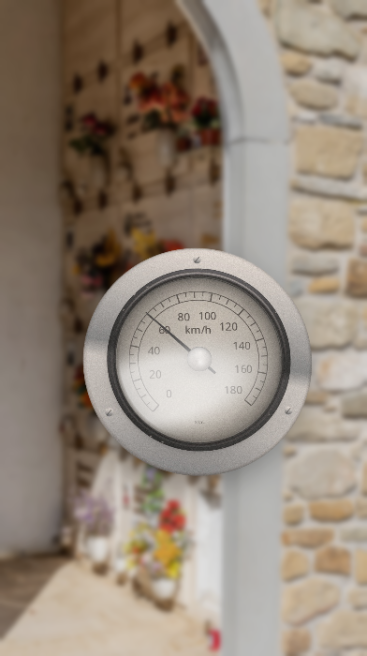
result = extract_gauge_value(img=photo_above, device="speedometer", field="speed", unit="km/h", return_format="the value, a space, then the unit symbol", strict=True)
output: 60 km/h
